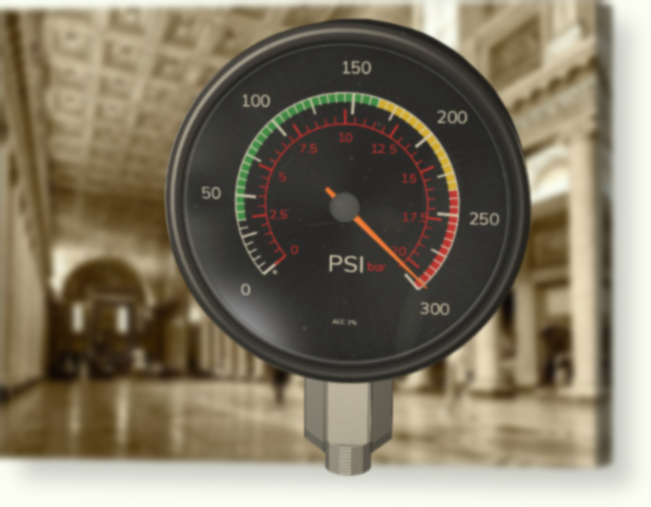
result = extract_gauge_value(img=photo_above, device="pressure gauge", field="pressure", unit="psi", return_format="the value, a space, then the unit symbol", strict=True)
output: 295 psi
